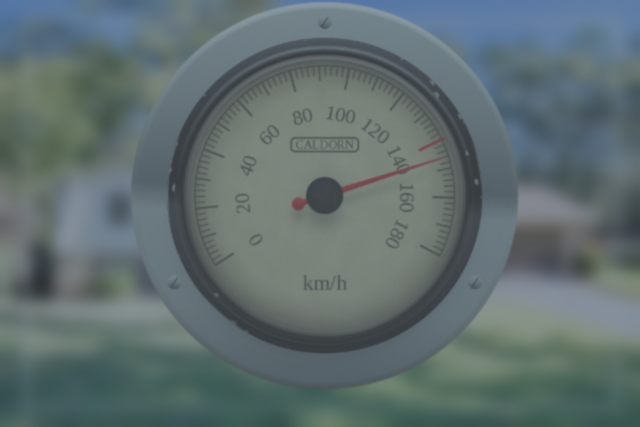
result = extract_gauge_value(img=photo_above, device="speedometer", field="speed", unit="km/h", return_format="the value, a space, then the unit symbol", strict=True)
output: 146 km/h
